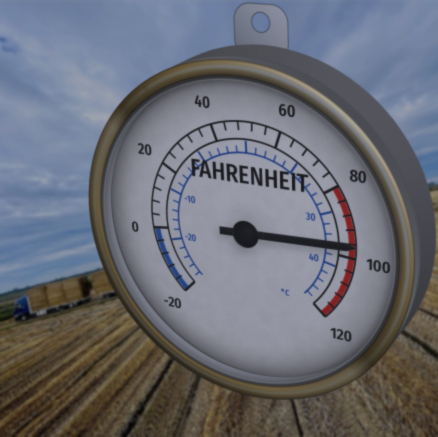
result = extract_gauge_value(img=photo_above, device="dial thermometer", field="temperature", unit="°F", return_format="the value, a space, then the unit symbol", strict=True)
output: 96 °F
